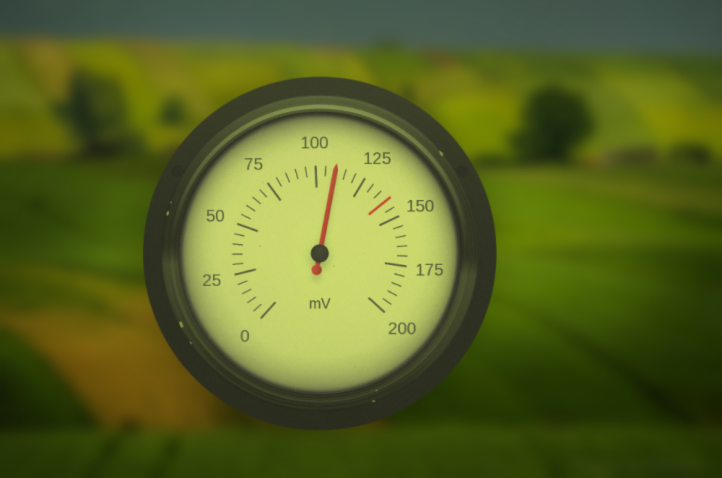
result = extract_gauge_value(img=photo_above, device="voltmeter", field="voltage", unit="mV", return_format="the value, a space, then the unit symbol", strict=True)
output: 110 mV
